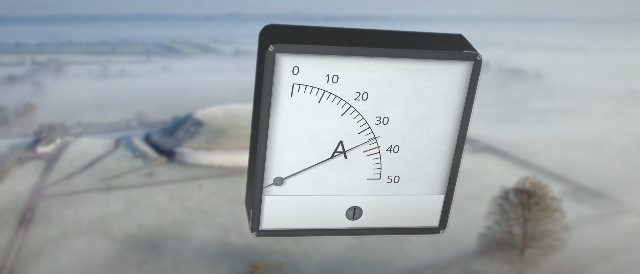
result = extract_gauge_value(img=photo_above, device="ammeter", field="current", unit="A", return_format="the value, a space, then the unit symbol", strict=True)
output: 34 A
